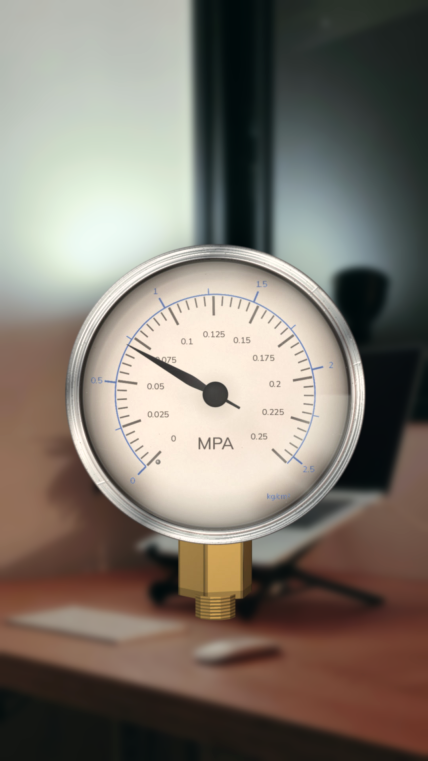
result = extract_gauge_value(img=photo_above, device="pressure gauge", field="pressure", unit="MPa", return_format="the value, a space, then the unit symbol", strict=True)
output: 0.07 MPa
